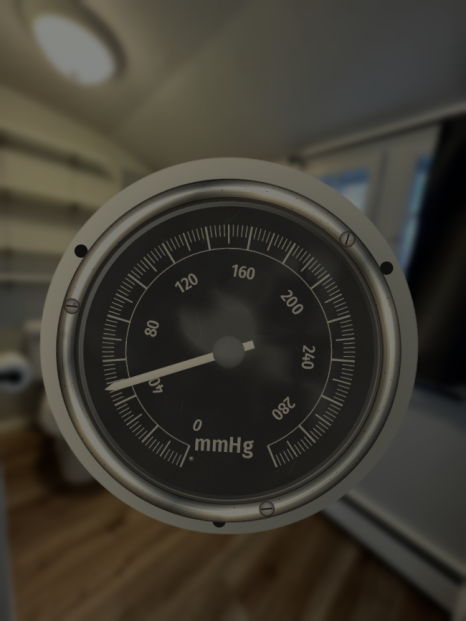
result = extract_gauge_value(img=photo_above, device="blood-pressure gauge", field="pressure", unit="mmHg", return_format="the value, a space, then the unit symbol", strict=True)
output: 48 mmHg
